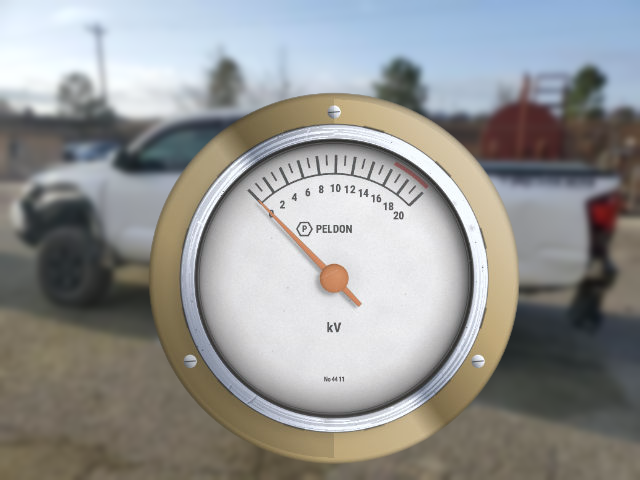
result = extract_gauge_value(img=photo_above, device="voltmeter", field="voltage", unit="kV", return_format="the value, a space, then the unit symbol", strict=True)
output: 0 kV
